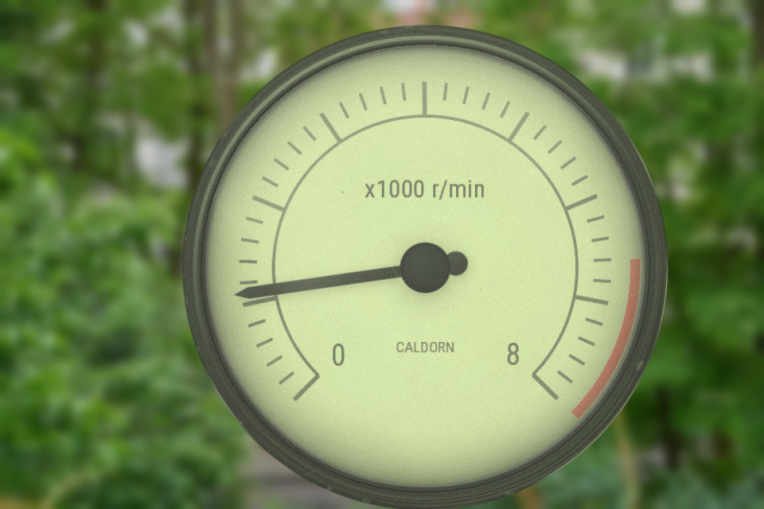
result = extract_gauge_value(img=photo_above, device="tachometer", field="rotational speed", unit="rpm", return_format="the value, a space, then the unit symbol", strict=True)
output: 1100 rpm
